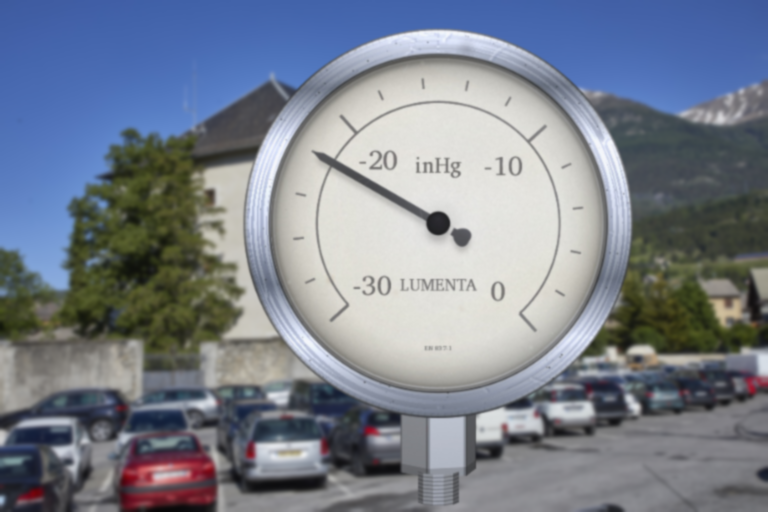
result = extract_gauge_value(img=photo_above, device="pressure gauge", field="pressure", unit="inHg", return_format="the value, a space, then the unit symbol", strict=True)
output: -22 inHg
